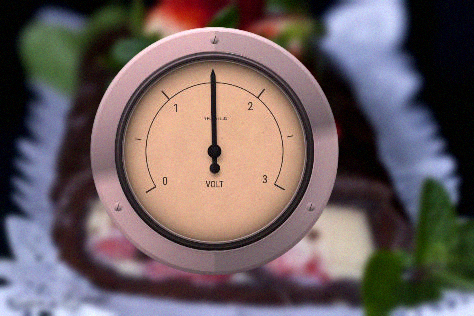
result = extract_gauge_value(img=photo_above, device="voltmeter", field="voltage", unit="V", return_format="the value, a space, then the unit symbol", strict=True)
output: 1.5 V
